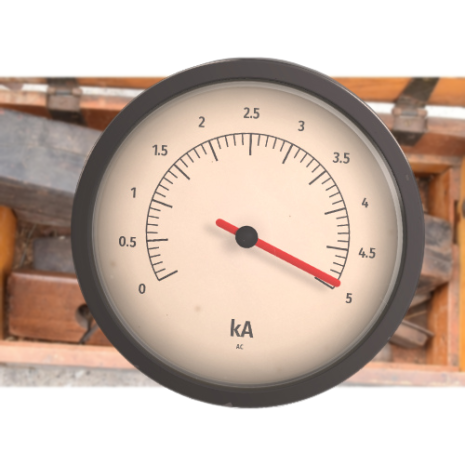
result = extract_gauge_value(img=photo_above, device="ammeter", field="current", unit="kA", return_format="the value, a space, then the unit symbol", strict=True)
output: 4.9 kA
